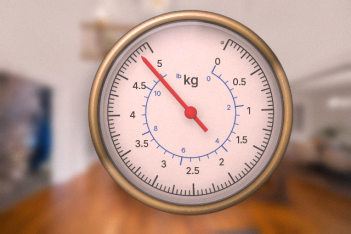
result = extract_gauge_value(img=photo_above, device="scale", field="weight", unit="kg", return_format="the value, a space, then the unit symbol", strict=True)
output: 4.85 kg
